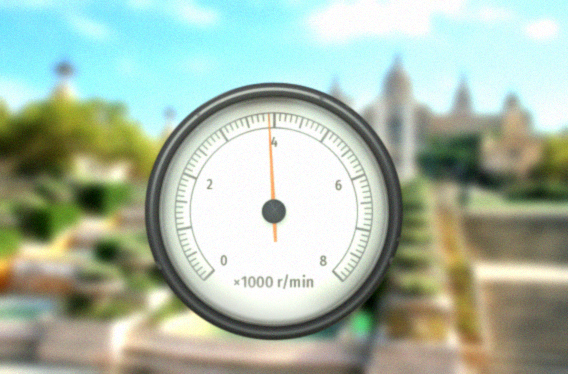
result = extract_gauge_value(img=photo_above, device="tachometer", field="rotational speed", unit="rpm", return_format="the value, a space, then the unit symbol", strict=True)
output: 3900 rpm
